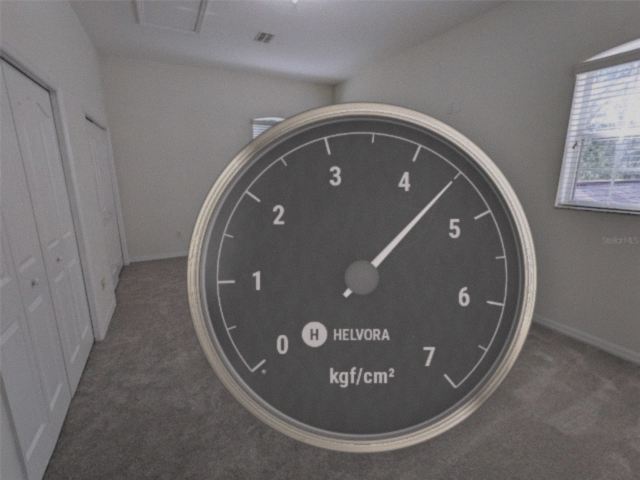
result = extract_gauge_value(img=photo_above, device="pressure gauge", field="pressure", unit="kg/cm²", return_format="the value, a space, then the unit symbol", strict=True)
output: 4.5 kg/cm²
